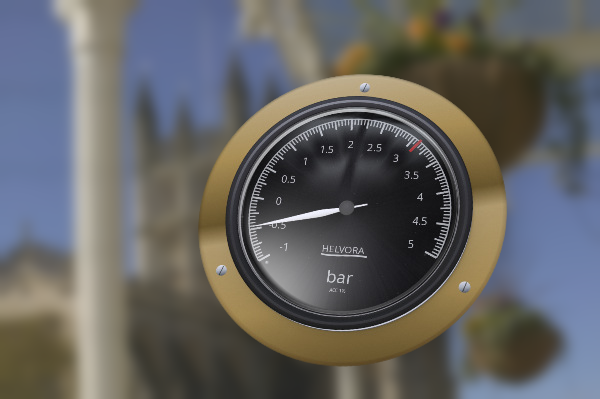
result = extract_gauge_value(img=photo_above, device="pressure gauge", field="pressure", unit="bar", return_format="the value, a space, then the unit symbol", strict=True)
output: -0.5 bar
